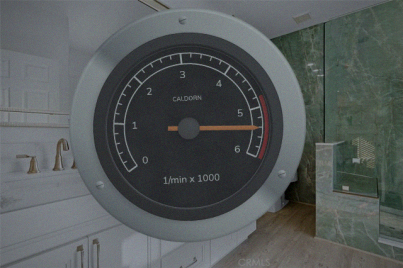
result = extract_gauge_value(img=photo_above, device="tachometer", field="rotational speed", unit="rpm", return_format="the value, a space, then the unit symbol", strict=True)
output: 5400 rpm
